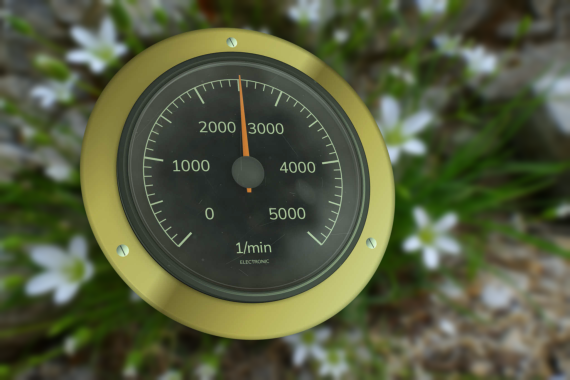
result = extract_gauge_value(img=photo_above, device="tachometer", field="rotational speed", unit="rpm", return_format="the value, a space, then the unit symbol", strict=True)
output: 2500 rpm
